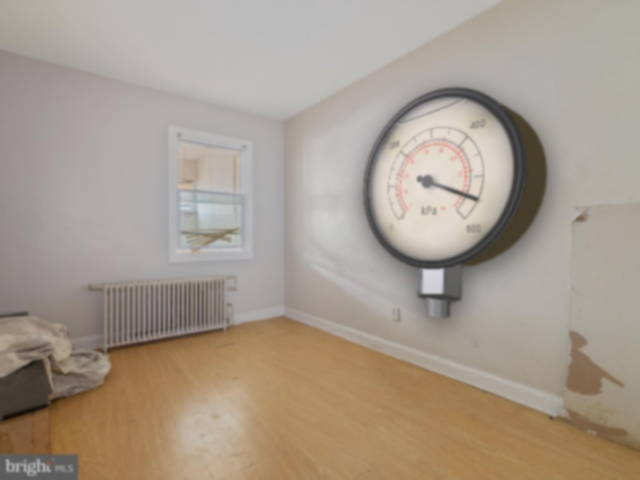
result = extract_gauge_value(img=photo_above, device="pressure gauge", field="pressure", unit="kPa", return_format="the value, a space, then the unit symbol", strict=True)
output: 550 kPa
